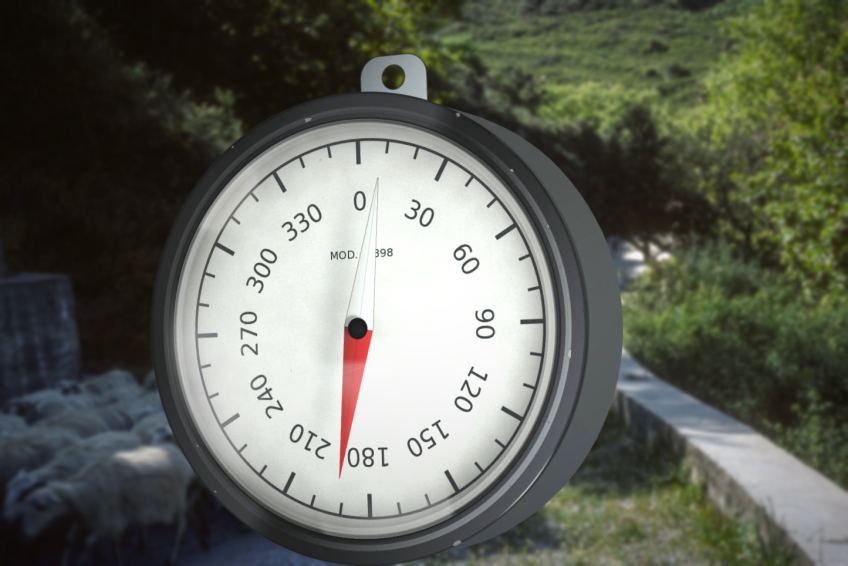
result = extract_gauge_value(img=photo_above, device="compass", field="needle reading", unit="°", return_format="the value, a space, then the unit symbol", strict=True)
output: 190 °
